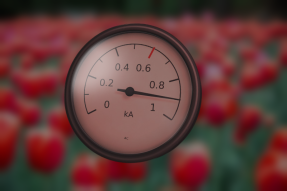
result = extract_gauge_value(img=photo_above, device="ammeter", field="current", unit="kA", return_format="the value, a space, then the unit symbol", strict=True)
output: 0.9 kA
